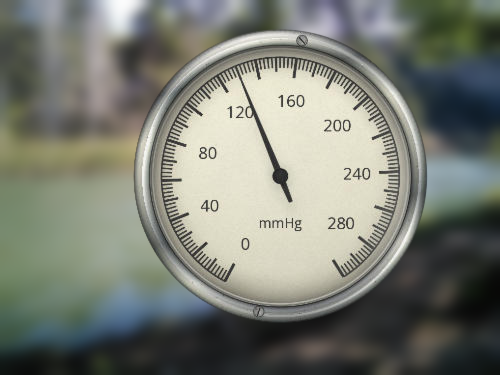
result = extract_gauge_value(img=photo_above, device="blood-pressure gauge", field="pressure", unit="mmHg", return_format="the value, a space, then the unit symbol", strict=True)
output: 130 mmHg
